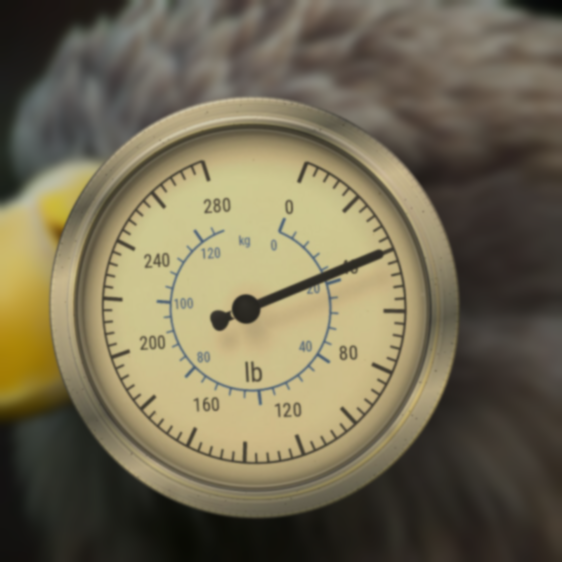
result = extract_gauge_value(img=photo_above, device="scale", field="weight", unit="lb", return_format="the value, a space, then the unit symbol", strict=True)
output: 40 lb
